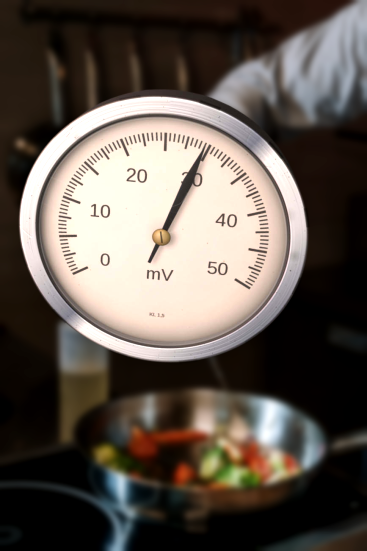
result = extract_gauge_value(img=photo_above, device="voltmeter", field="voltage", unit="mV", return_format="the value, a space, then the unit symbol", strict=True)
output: 29.5 mV
